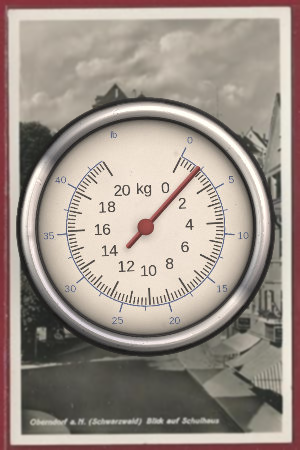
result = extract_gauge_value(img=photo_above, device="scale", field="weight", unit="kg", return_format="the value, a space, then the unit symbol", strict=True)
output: 1 kg
